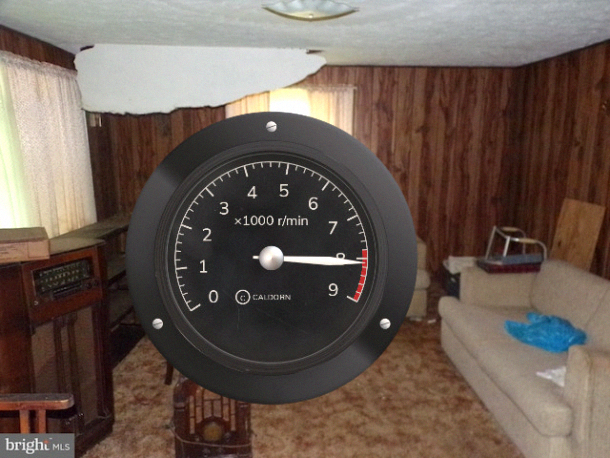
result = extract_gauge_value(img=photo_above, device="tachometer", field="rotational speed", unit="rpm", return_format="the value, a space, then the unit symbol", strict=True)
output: 8100 rpm
